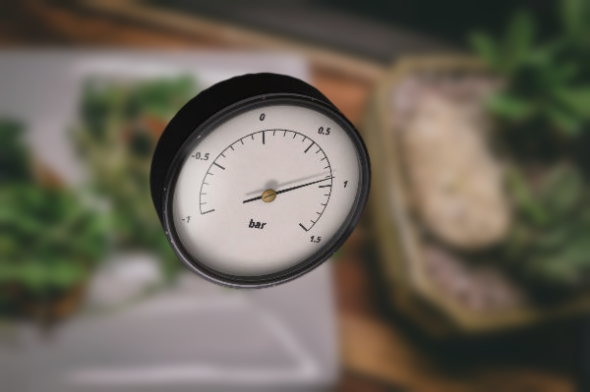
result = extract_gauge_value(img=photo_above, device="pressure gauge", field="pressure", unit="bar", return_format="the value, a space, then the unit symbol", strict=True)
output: 0.9 bar
